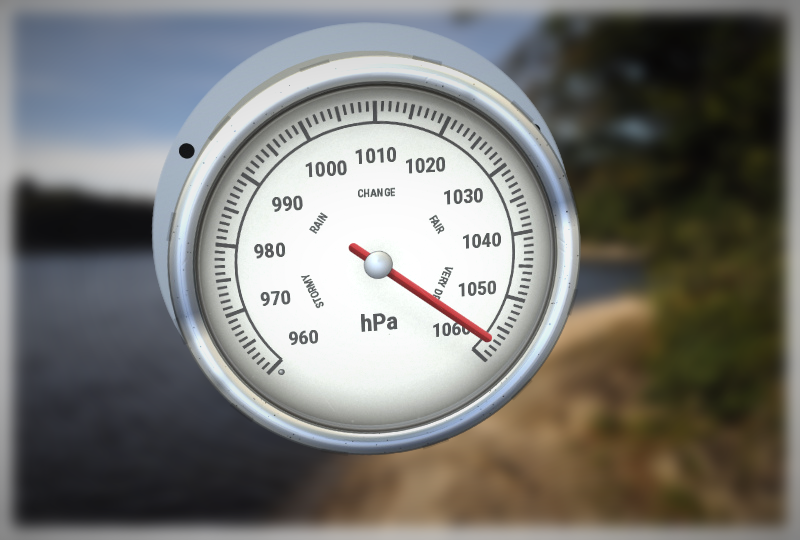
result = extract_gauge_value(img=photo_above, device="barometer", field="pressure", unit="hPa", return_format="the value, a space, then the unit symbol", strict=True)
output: 1057 hPa
